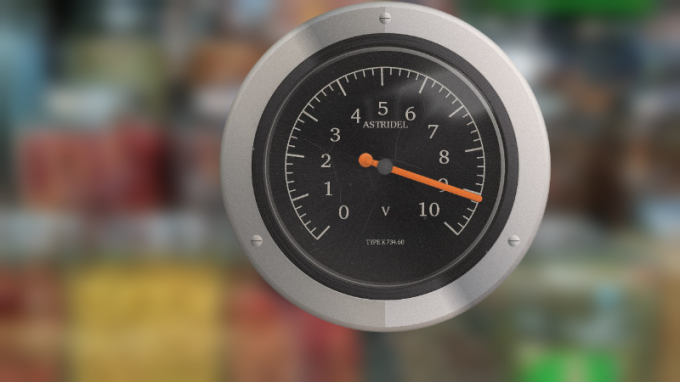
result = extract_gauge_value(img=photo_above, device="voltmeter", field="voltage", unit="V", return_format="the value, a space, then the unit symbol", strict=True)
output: 9.1 V
